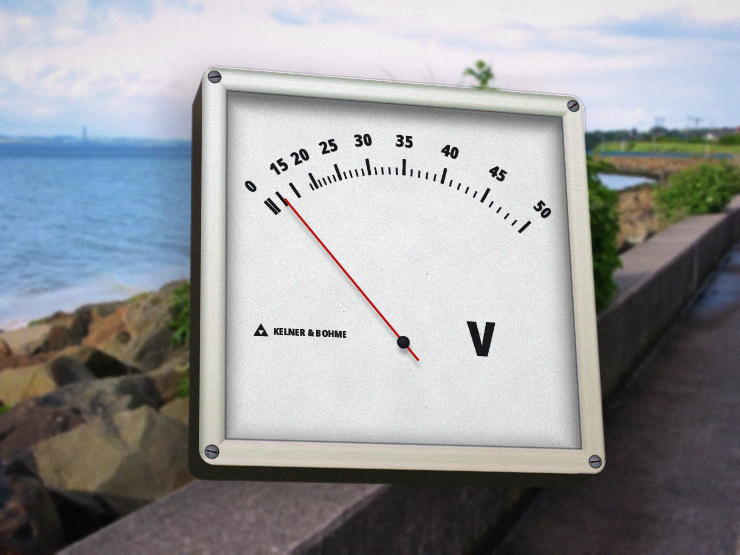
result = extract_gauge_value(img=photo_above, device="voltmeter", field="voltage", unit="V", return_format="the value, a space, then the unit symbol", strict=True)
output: 10 V
